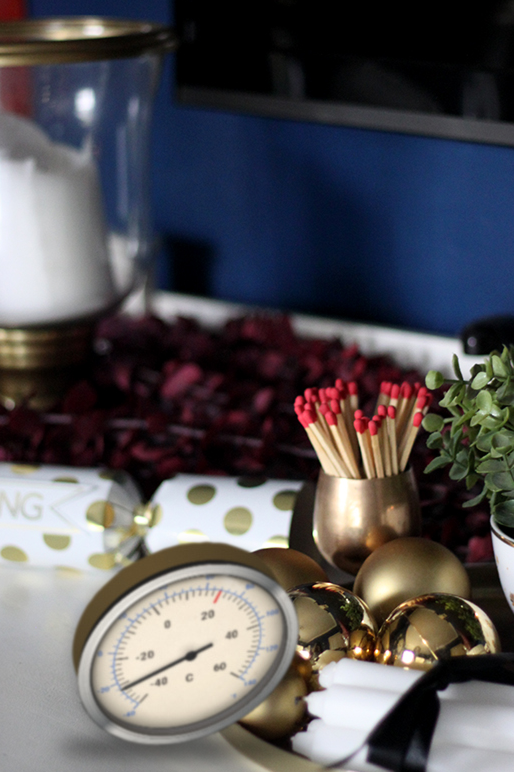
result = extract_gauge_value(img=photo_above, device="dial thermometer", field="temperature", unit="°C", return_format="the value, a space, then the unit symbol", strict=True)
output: -30 °C
